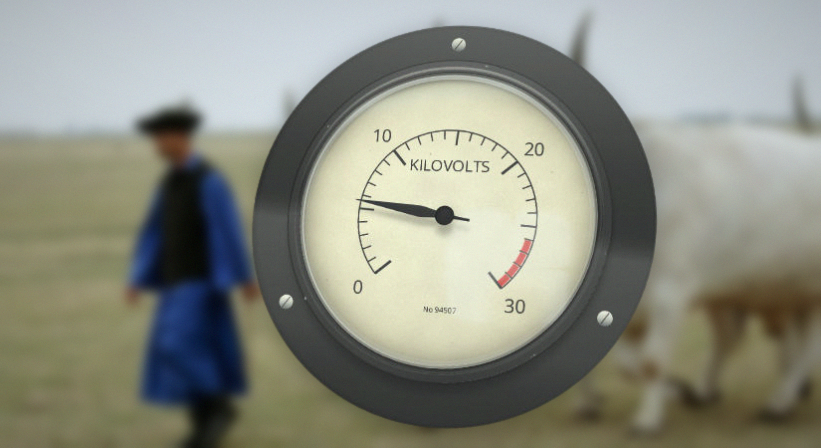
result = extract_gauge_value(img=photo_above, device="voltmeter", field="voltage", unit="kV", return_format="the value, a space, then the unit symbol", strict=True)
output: 5.5 kV
